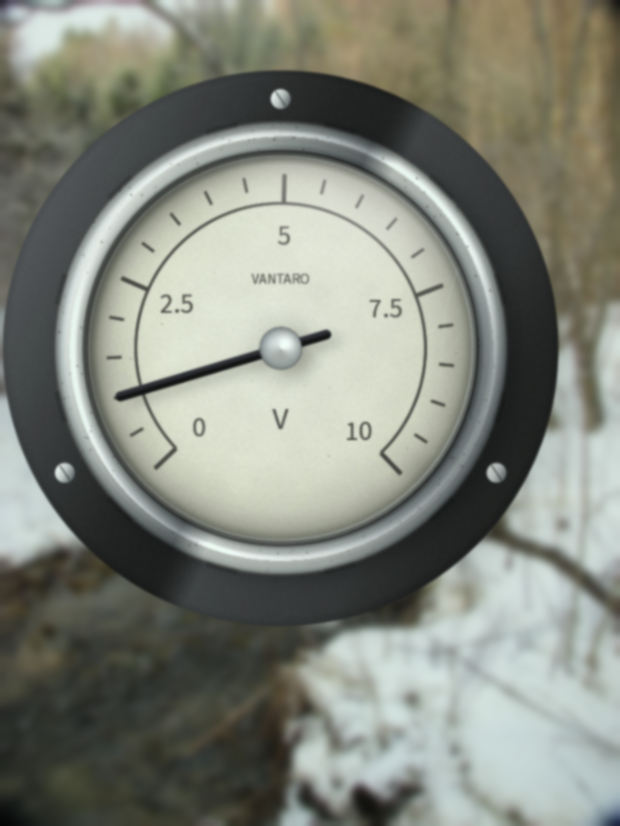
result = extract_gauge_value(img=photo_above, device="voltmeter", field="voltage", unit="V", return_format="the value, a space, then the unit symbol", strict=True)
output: 1 V
